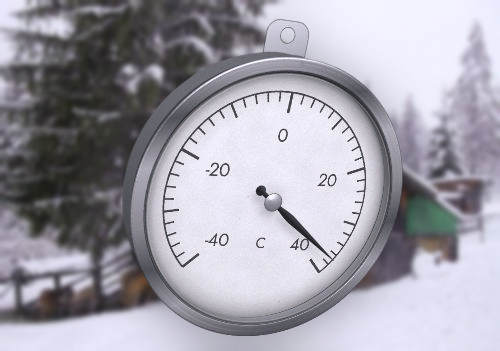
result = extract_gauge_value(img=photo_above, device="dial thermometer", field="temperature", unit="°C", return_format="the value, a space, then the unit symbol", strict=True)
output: 37 °C
